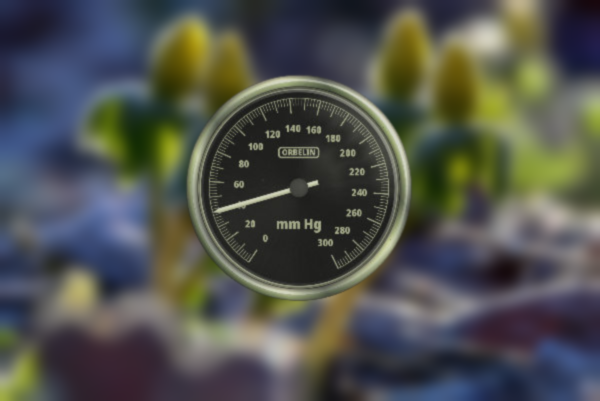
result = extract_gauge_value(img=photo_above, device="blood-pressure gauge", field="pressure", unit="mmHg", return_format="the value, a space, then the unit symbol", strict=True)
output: 40 mmHg
